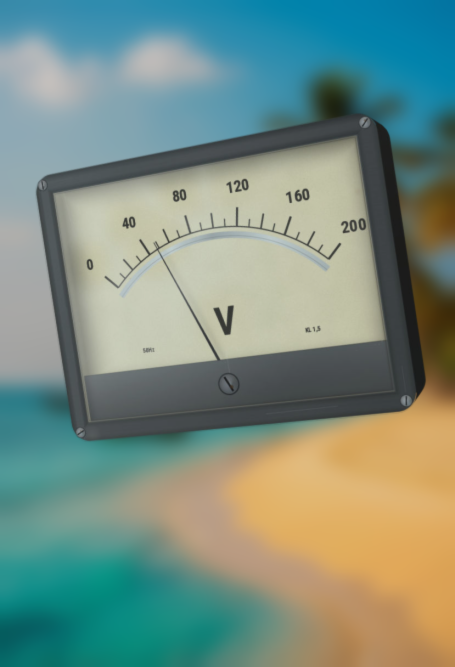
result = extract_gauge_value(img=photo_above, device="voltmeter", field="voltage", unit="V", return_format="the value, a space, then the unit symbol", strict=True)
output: 50 V
